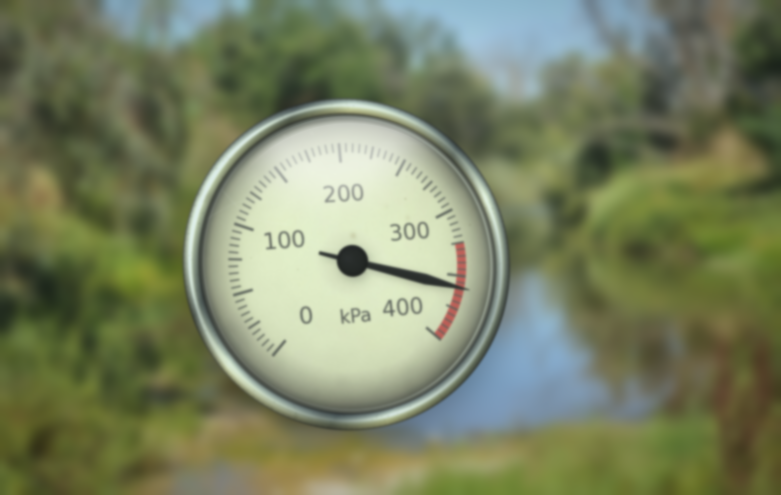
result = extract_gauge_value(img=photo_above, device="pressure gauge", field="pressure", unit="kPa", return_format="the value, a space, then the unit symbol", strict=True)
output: 360 kPa
